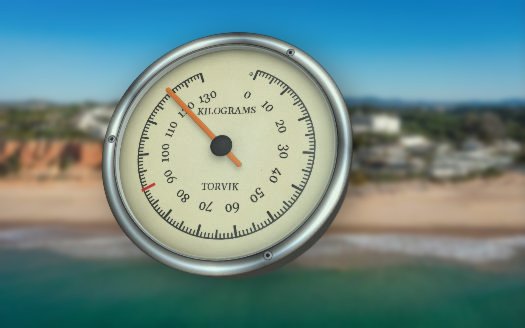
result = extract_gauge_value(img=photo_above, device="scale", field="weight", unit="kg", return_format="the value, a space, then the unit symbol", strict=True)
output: 120 kg
